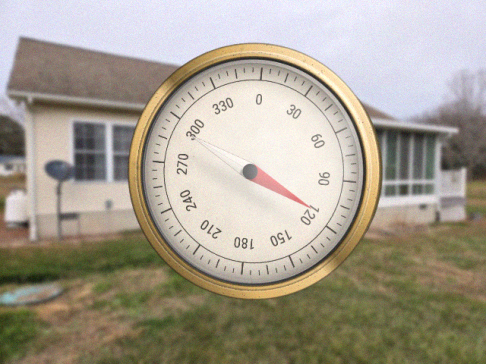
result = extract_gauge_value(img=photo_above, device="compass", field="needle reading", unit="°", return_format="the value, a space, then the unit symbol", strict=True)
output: 115 °
